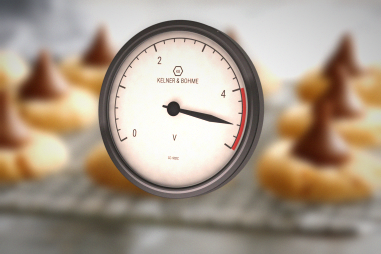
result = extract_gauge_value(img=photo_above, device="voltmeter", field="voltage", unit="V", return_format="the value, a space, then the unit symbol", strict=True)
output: 4.6 V
